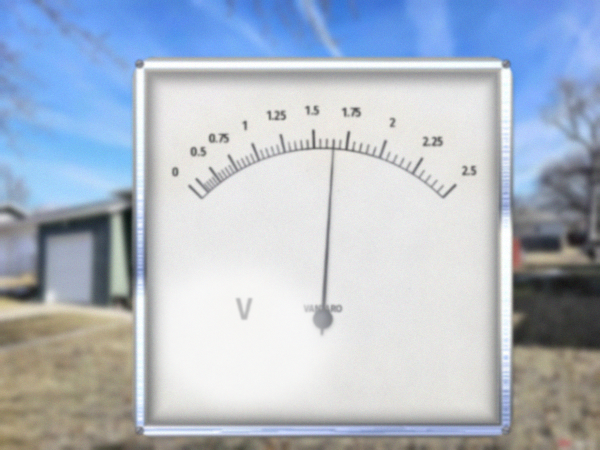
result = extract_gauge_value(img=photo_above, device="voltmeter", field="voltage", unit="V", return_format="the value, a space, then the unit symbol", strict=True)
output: 1.65 V
